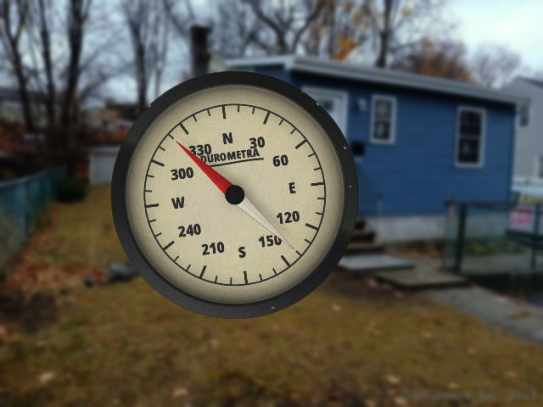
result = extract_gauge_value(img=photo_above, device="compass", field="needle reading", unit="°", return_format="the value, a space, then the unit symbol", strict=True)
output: 320 °
